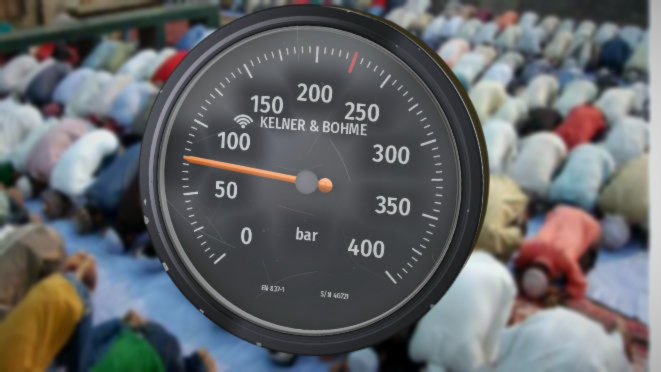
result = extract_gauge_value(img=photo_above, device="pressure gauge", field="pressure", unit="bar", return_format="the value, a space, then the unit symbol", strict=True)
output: 75 bar
